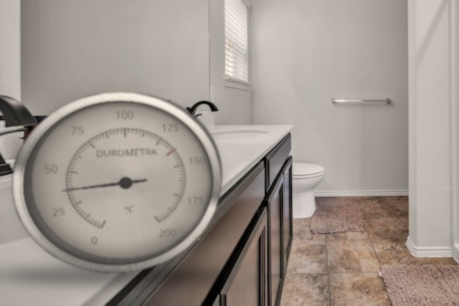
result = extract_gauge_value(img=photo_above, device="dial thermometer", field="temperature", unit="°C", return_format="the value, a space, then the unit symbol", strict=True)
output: 37.5 °C
